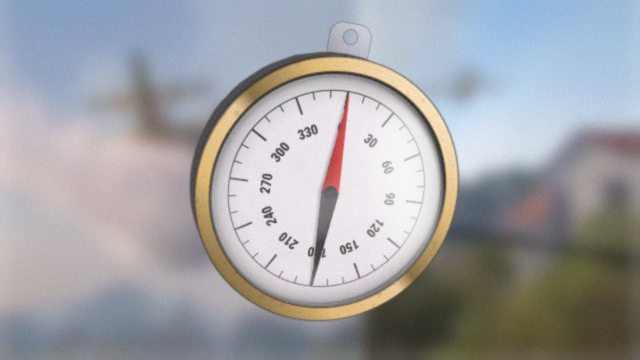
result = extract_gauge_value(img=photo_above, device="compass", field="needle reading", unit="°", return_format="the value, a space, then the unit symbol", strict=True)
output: 0 °
